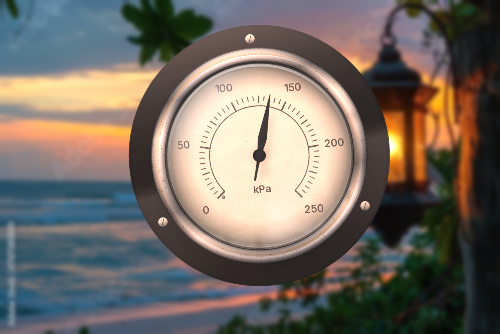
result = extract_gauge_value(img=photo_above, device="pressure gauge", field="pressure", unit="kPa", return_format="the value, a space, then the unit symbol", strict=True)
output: 135 kPa
